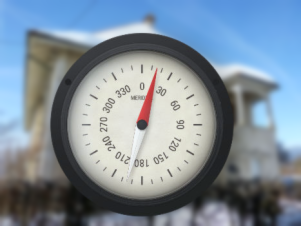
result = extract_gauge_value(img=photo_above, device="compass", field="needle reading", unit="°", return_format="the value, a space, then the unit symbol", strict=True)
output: 15 °
